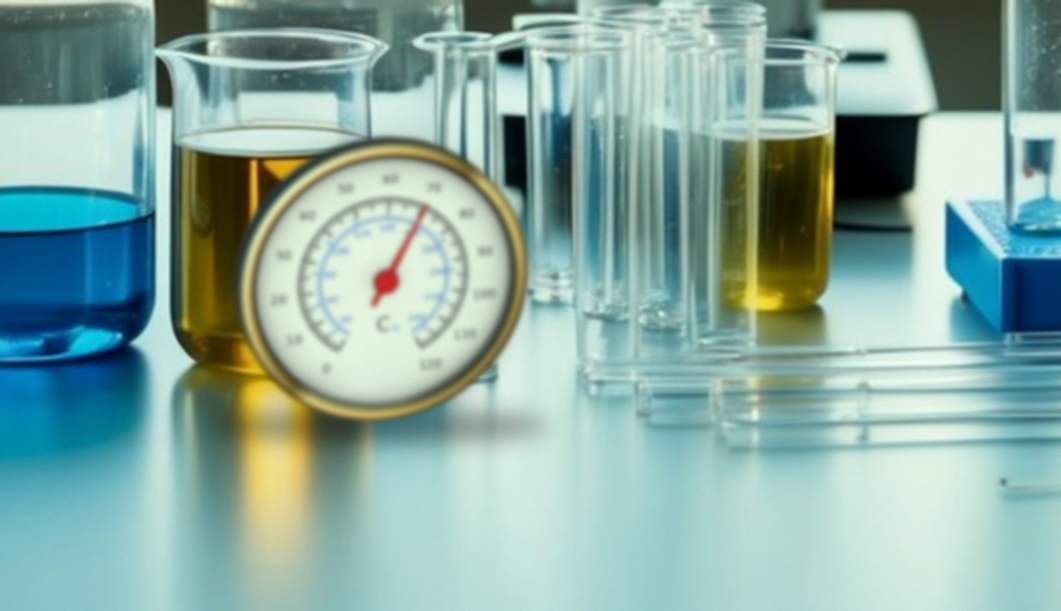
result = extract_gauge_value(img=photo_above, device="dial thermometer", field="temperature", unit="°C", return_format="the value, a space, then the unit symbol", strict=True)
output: 70 °C
